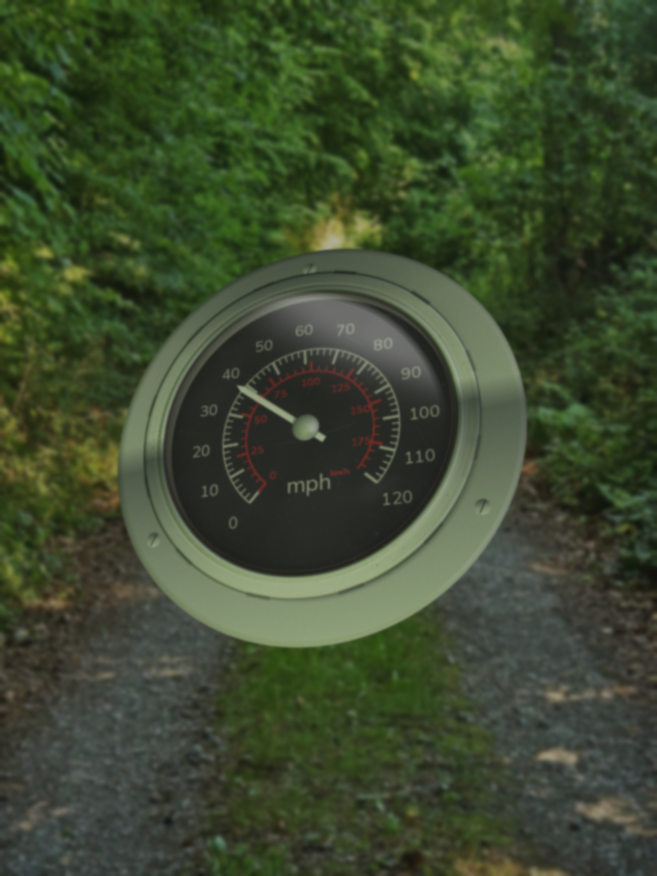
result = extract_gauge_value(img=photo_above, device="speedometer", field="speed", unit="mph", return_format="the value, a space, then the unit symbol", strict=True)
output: 38 mph
